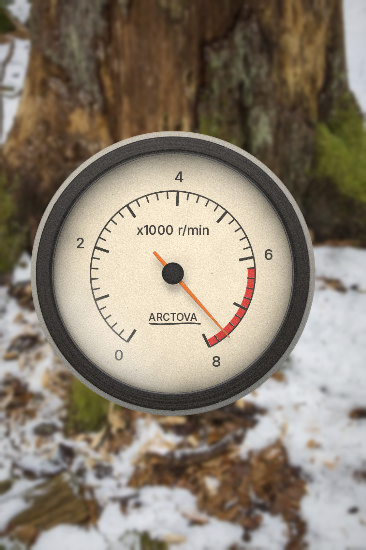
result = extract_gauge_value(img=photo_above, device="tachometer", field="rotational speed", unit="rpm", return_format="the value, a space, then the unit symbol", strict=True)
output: 7600 rpm
